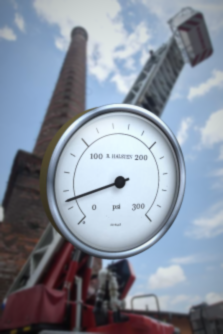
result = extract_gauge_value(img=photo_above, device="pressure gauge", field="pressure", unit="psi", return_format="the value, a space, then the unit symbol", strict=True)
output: 30 psi
